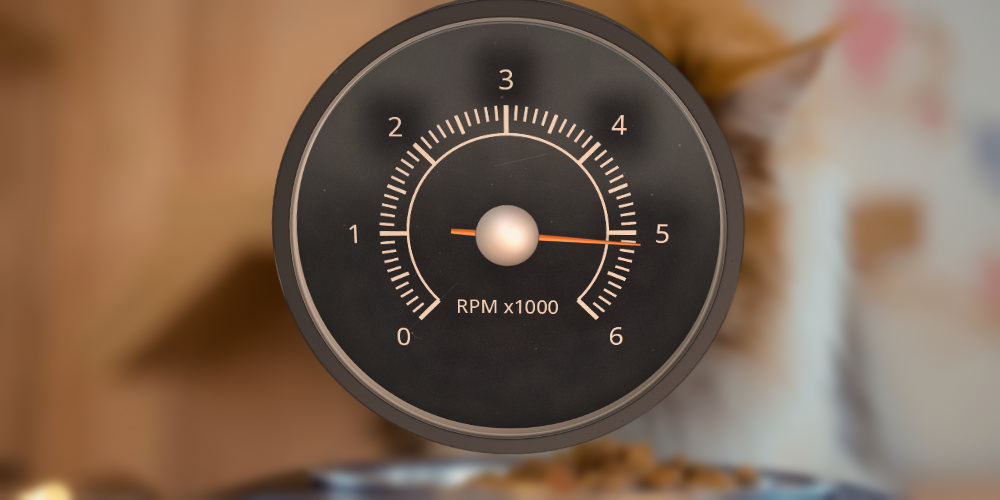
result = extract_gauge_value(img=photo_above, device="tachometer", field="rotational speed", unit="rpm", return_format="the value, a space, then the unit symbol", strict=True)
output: 5100 rpm
